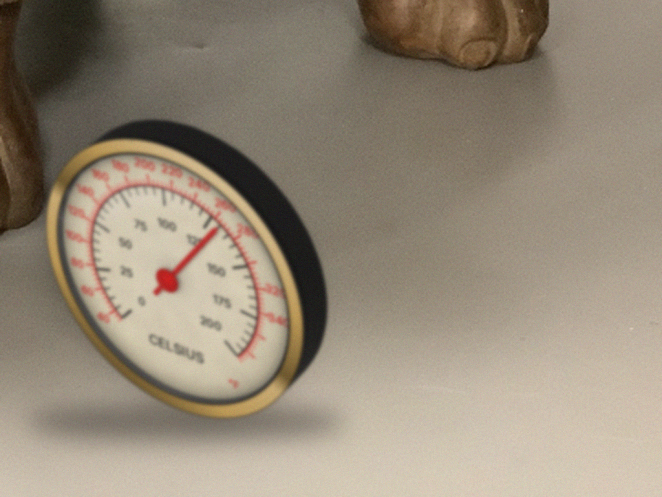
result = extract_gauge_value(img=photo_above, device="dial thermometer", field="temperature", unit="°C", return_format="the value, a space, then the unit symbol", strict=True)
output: 130 °C
